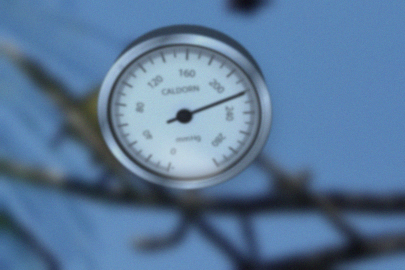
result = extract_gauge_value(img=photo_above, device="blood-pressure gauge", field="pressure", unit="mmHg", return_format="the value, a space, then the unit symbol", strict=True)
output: 220 mmHg
